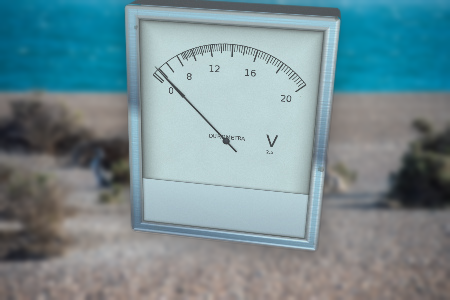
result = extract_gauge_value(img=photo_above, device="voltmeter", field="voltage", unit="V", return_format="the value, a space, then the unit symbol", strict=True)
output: 4 V
